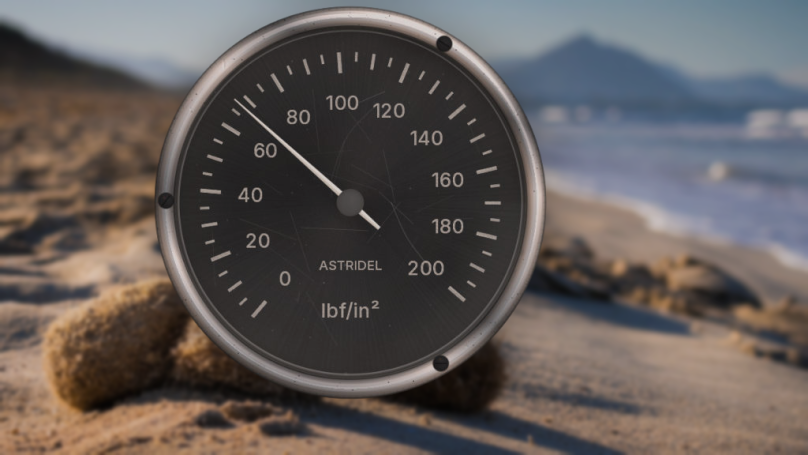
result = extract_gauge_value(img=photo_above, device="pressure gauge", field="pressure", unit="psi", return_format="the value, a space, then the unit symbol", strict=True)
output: 67.5 psi
